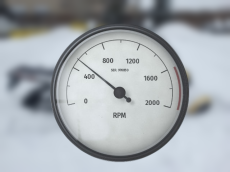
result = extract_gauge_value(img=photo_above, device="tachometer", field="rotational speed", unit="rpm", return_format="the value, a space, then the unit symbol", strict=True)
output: 500 rpm
